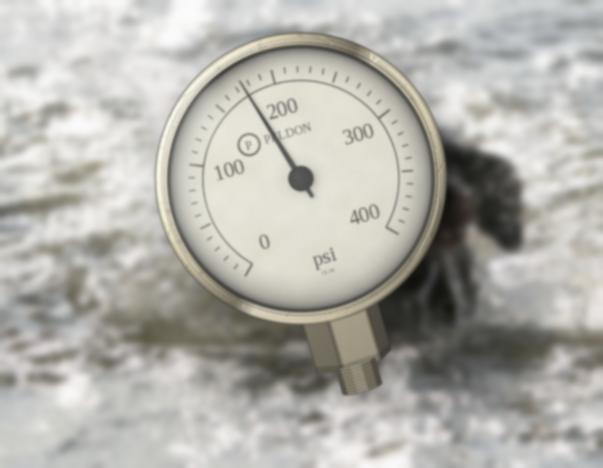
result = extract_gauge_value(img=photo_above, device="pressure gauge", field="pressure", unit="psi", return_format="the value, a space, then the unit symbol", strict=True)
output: 175 psi
